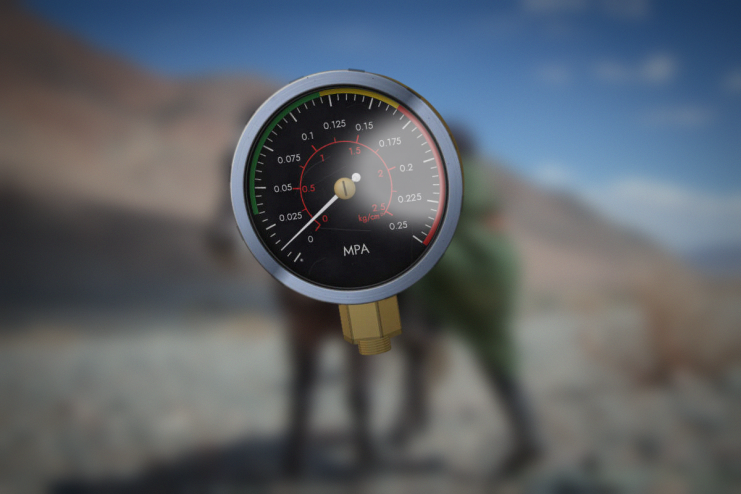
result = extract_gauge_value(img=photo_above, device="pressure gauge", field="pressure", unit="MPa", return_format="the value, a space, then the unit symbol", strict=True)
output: 0.01 MPa
